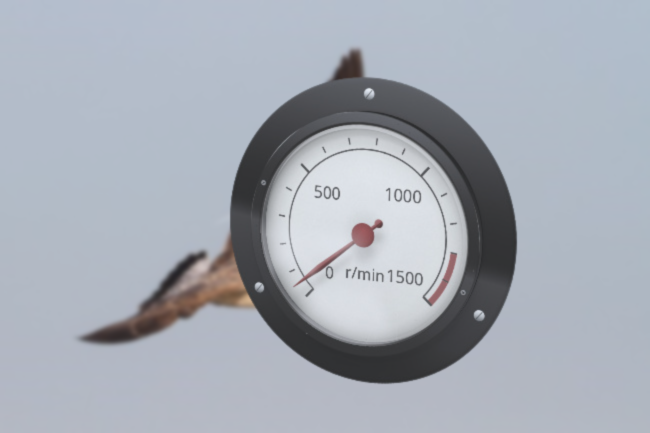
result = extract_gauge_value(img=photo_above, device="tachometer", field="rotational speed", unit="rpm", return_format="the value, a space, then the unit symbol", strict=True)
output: 50 rpm
